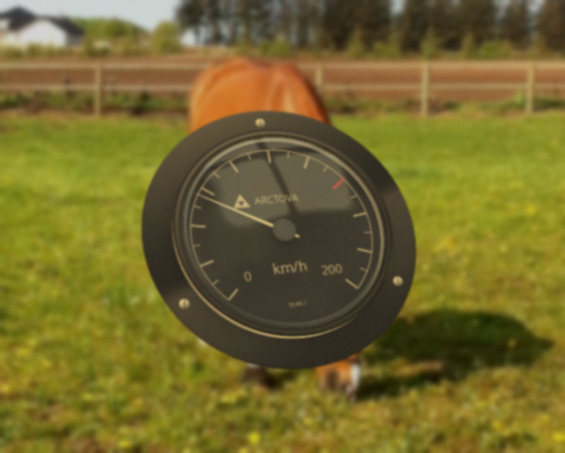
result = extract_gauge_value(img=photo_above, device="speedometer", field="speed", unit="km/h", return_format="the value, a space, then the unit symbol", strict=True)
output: 55 km/h
